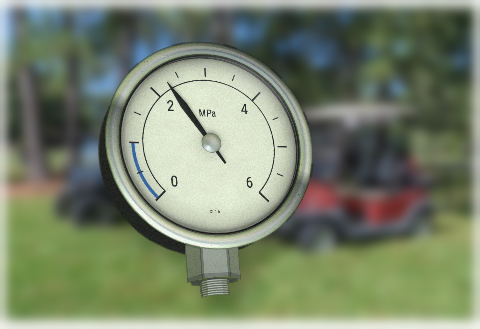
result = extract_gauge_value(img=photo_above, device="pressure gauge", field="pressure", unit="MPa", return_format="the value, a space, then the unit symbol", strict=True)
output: 2.25 MPa
